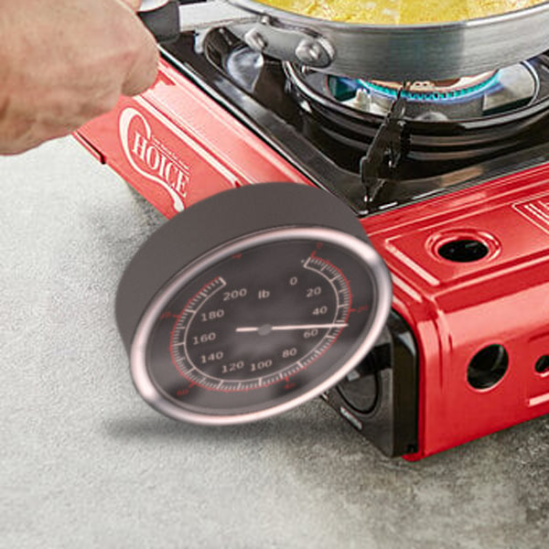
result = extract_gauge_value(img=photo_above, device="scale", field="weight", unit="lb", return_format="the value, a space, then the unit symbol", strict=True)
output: 50 lb
